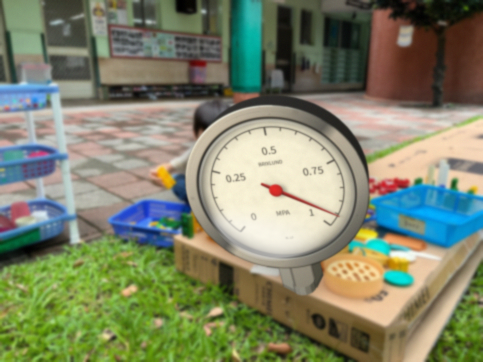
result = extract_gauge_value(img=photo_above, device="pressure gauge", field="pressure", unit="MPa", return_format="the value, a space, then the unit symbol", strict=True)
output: 0.95 MPa
